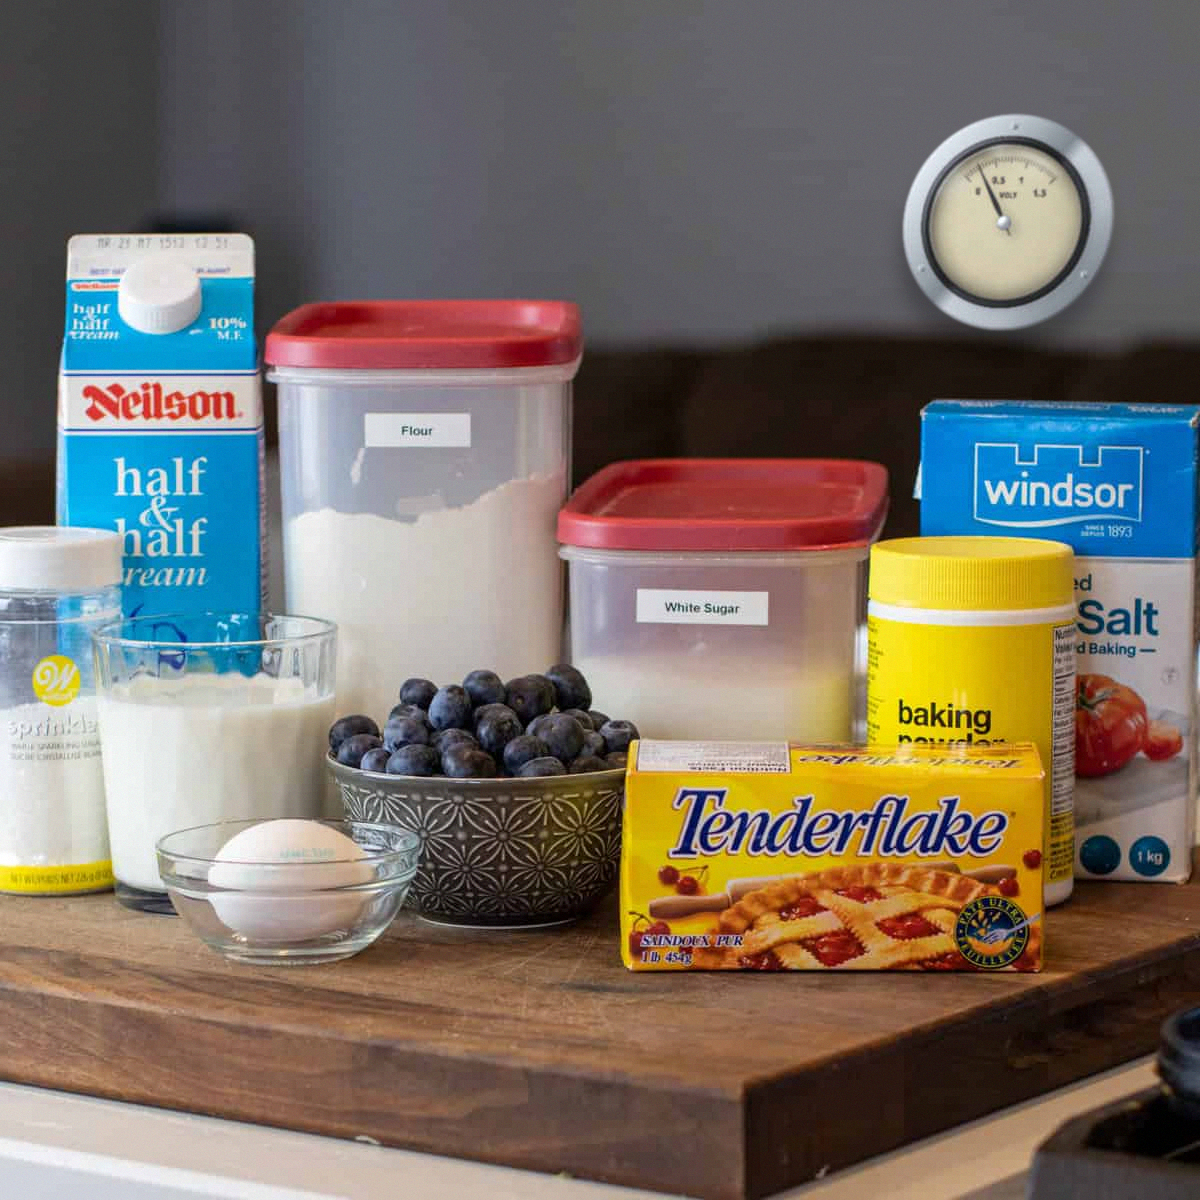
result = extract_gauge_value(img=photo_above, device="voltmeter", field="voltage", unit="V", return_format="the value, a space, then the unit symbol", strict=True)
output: 0.25 V
